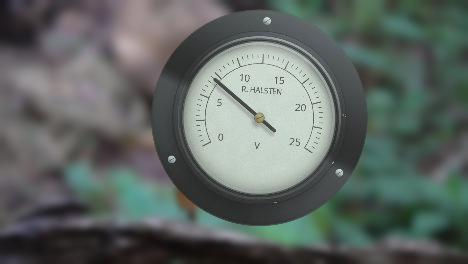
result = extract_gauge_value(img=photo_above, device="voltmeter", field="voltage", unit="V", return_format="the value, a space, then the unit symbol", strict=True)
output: 7 V
